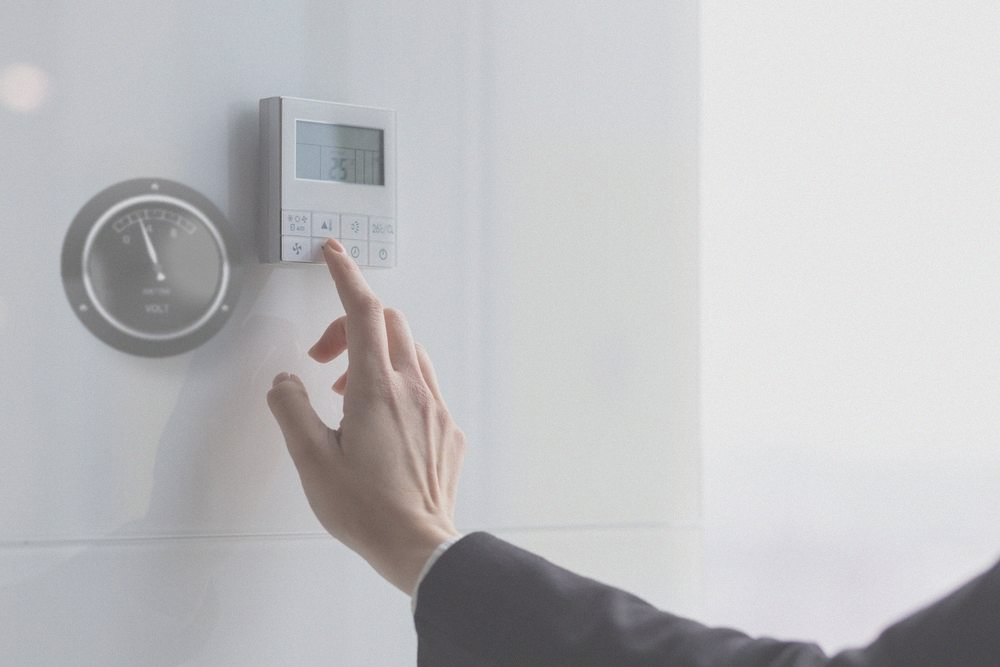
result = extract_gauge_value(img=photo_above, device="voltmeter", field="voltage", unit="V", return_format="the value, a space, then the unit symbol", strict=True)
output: 3 V
